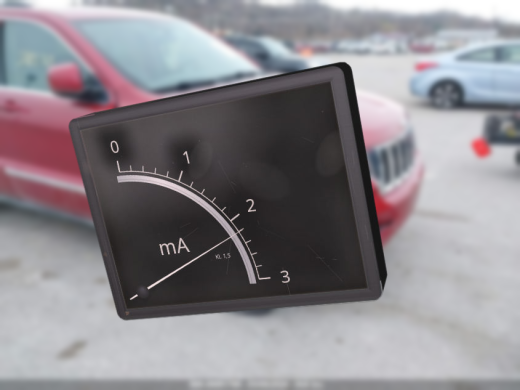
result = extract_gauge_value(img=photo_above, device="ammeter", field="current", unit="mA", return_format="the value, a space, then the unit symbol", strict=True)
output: 2.2 mA
